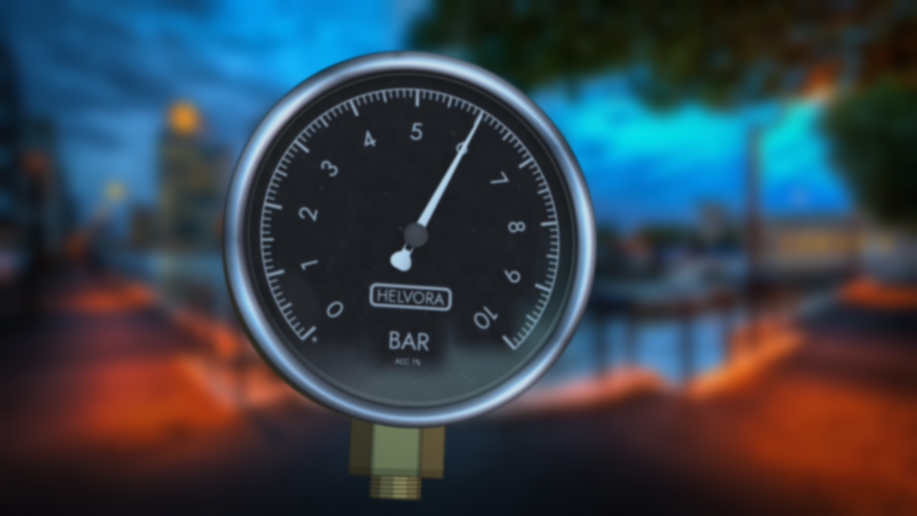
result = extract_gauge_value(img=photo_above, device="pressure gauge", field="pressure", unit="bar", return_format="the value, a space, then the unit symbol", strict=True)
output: 6 bar
